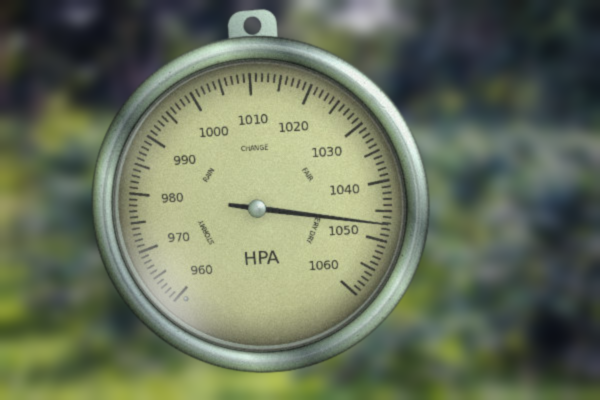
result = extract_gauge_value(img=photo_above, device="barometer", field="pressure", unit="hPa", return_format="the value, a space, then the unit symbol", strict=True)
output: 1047 hPa
